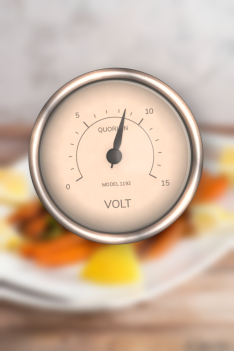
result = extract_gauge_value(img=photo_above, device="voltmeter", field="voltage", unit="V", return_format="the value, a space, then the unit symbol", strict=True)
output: 8.5 V
